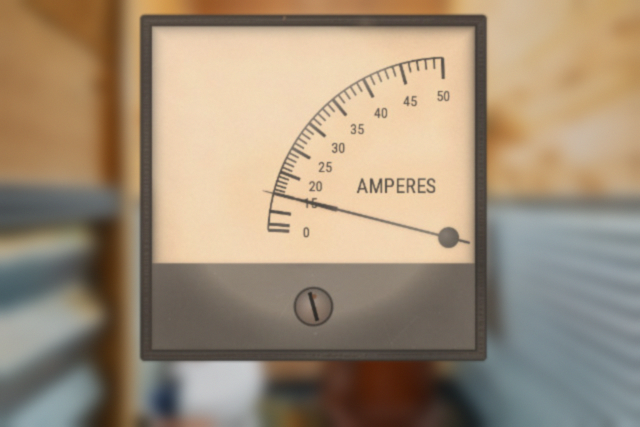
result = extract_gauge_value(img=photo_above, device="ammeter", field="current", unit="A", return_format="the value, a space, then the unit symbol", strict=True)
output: 15 A
